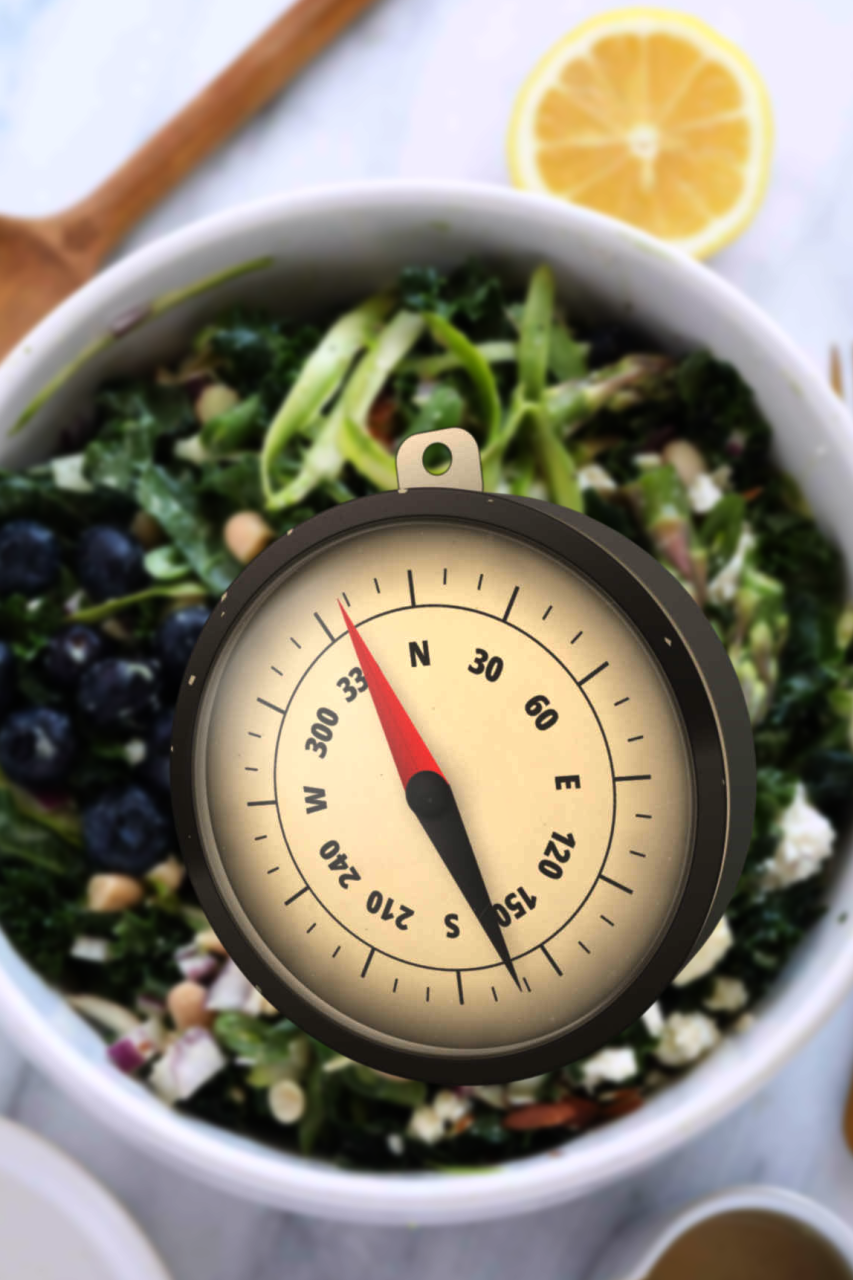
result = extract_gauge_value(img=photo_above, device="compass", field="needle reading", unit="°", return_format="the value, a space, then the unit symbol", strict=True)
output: 340 °
